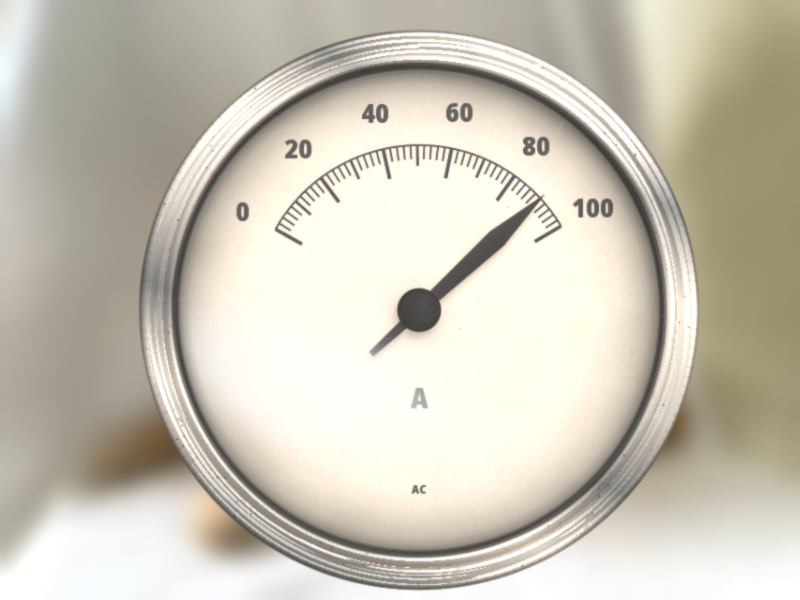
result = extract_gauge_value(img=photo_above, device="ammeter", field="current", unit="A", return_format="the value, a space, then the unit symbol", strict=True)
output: 90 A
